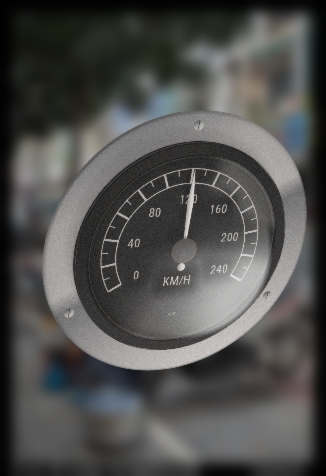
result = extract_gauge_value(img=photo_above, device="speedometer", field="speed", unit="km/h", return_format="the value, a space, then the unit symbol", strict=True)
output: 120 km/h
